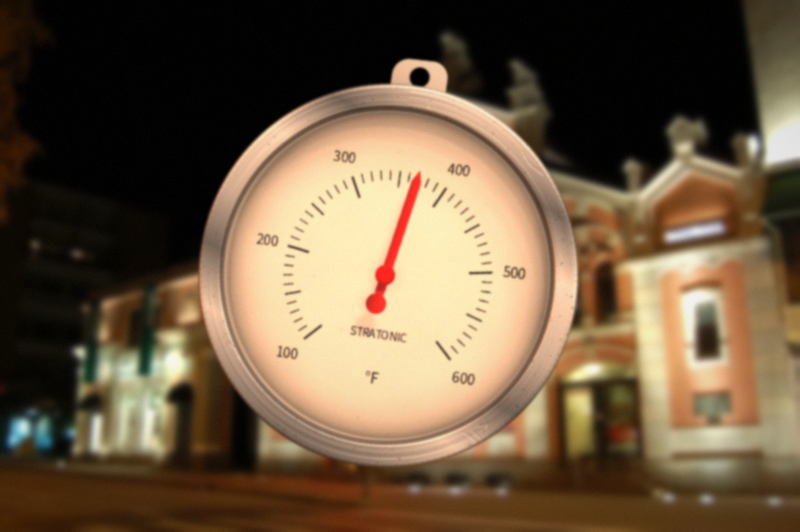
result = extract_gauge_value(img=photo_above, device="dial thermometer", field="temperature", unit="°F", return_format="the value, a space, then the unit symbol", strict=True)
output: 370 °F
